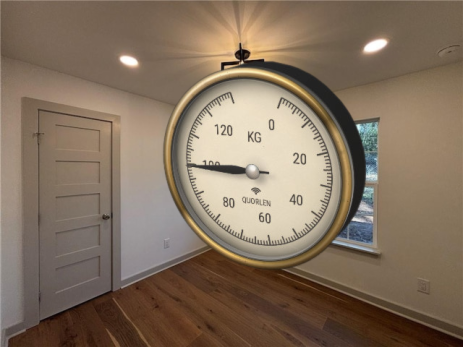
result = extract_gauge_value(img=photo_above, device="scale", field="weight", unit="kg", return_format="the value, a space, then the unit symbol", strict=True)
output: 100 kg
